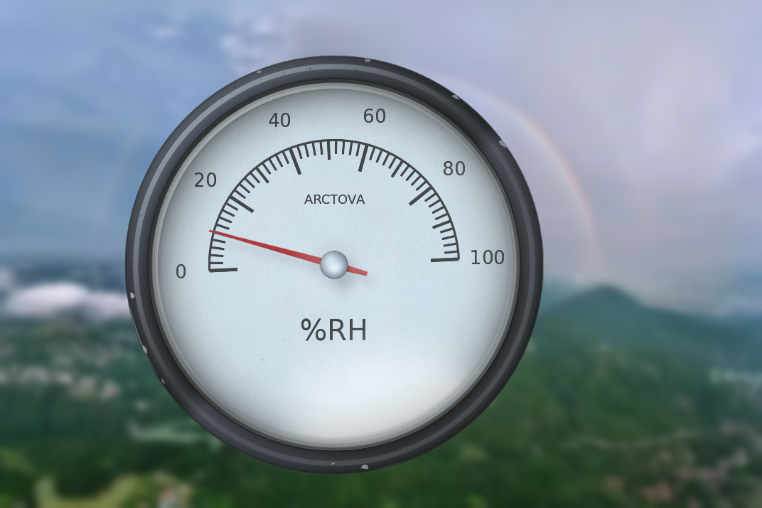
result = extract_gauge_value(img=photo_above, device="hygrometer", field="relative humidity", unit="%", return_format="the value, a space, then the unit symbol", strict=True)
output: 10 %
